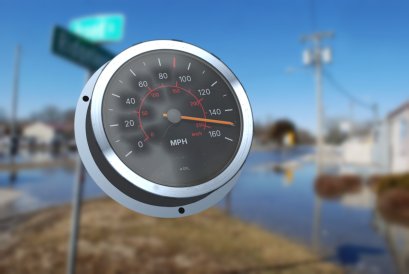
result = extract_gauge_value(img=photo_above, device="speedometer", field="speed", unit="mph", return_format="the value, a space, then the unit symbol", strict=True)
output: 150 mph
